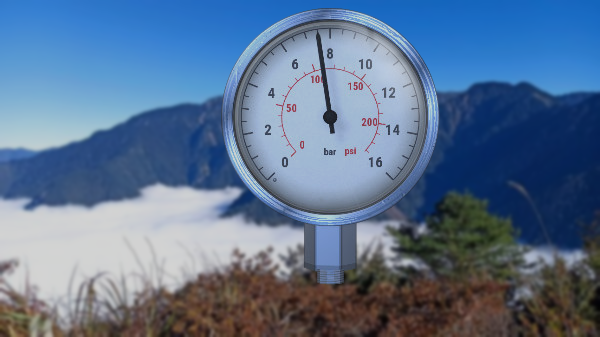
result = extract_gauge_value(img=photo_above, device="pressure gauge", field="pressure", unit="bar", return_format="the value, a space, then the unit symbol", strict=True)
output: 7.5 bar
